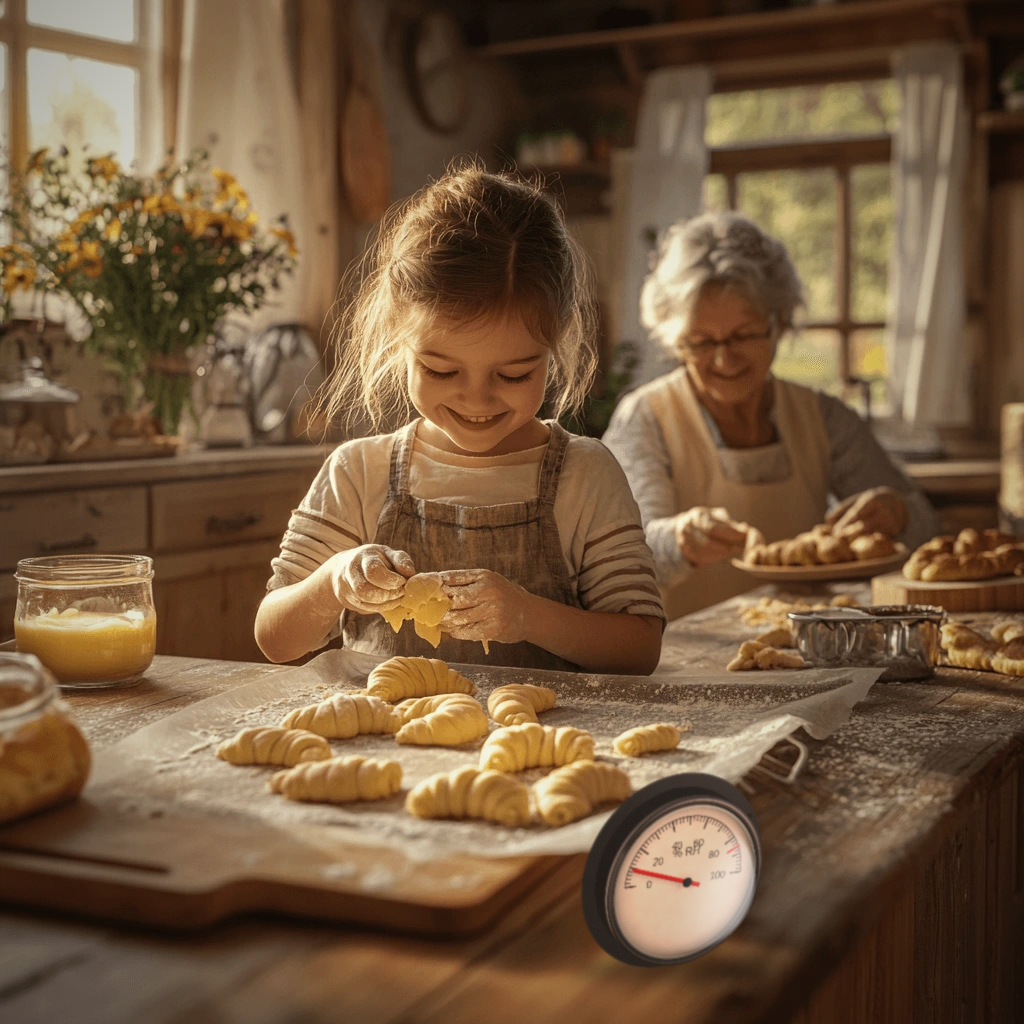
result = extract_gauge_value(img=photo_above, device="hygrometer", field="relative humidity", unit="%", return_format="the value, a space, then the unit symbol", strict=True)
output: 10 %
